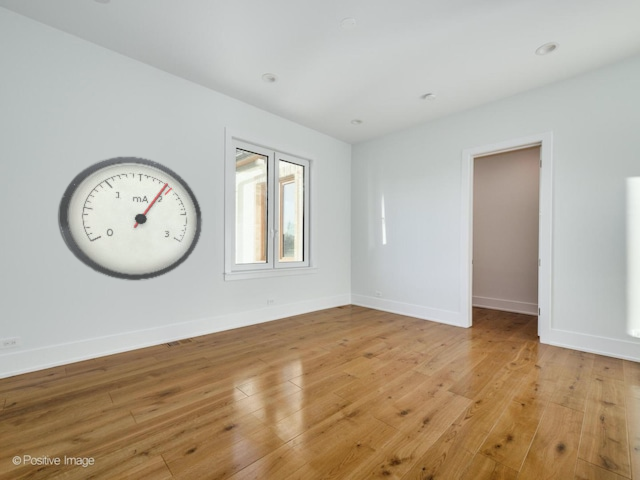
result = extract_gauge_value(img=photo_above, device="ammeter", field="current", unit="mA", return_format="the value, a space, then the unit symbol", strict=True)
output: 1.9 mA
